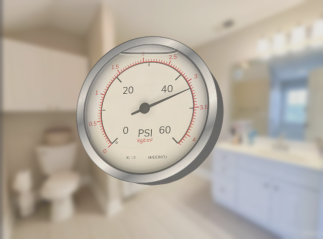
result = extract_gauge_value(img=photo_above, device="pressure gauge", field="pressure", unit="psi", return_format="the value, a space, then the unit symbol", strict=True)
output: 45 psi
